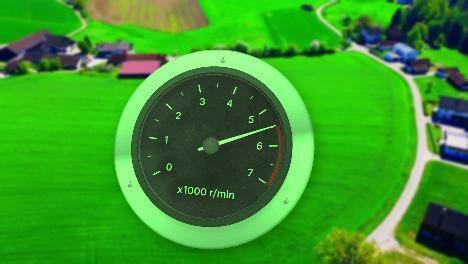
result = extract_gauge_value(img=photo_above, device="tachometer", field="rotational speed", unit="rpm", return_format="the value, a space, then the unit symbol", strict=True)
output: 5500 rpm
